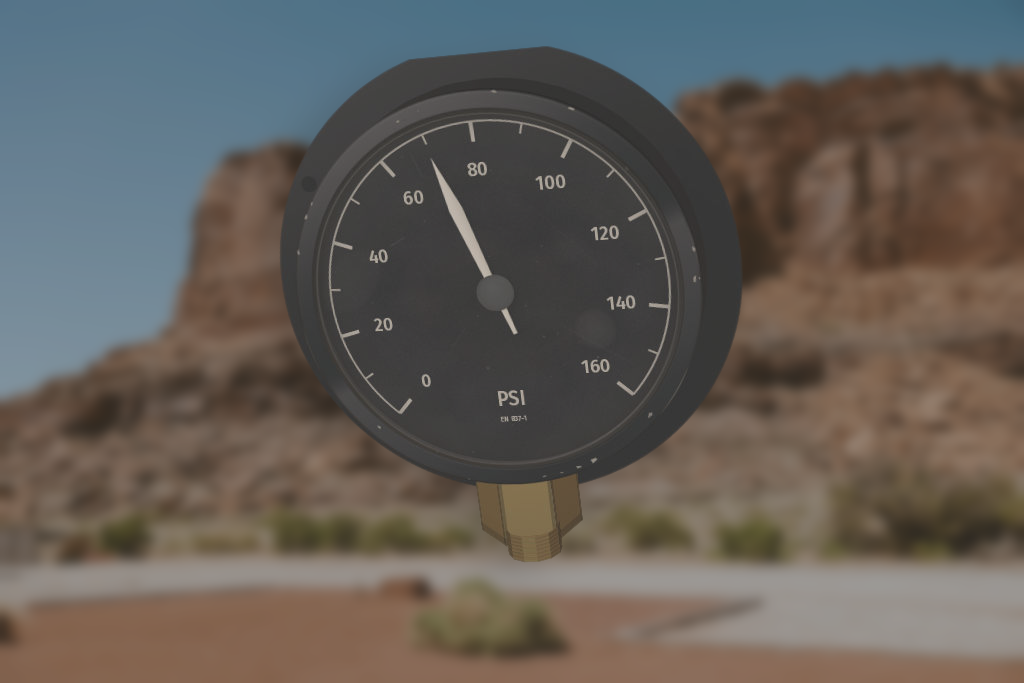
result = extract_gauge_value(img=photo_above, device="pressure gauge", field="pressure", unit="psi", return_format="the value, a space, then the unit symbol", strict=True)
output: 70 psi
